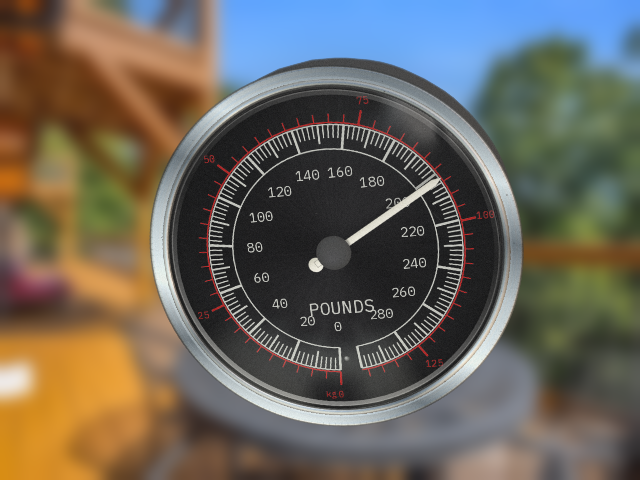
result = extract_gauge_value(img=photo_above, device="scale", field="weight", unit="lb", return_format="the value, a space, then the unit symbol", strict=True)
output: 202 lb
